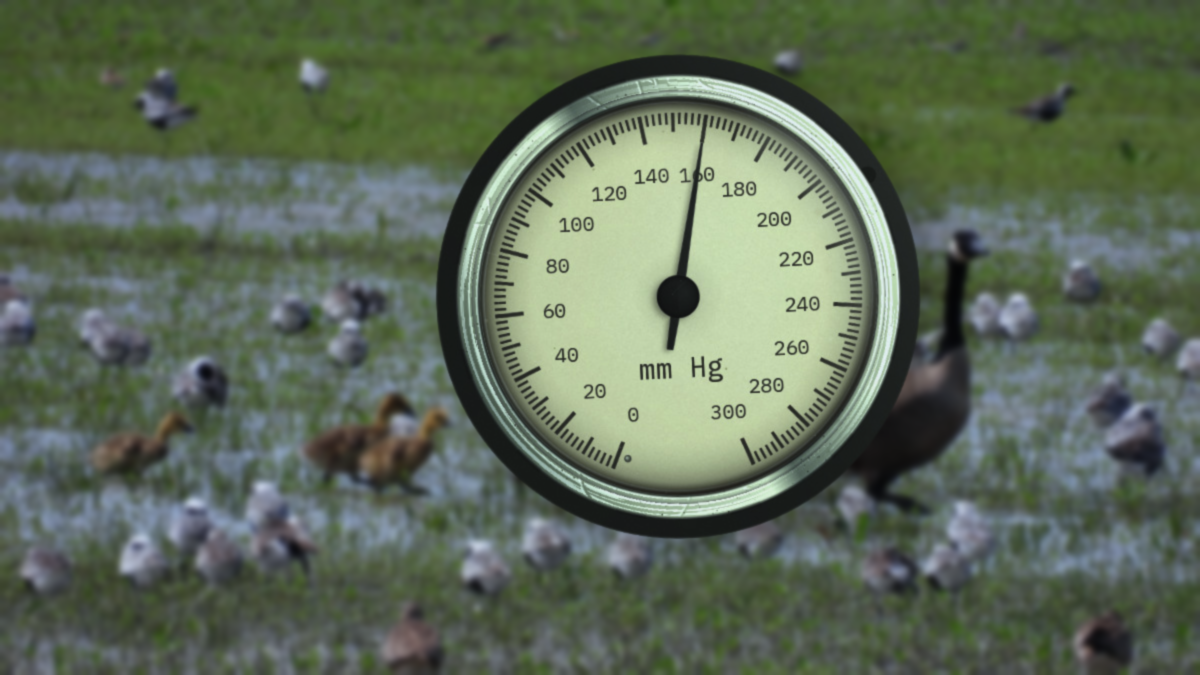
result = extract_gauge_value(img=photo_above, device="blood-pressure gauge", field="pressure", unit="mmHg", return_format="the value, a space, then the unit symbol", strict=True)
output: 160 mmHg
